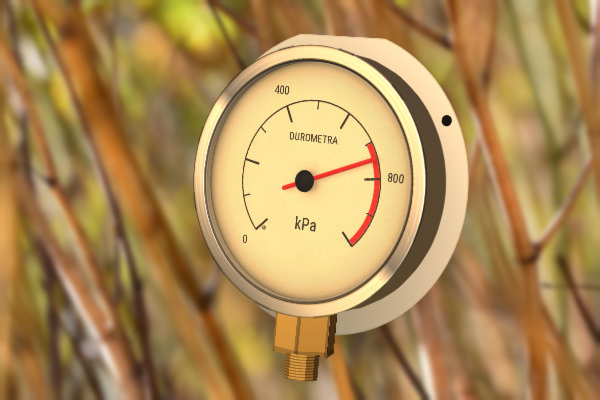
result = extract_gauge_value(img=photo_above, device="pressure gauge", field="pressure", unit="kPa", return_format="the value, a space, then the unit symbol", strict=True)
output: 750 kPa
